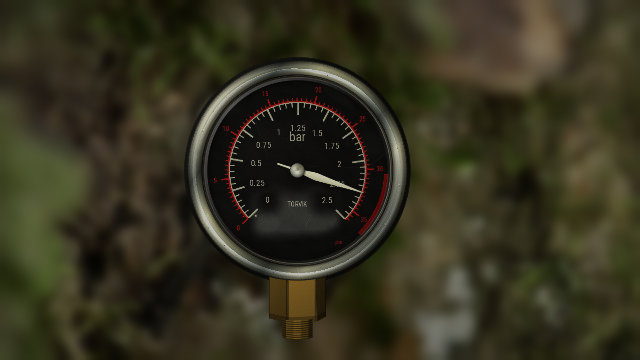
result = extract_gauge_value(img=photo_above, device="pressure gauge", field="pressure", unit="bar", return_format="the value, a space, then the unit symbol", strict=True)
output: 2.25 bar
